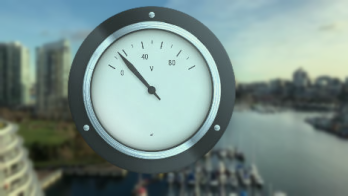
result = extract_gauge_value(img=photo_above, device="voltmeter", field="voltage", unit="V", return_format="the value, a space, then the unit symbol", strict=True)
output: 15 V
